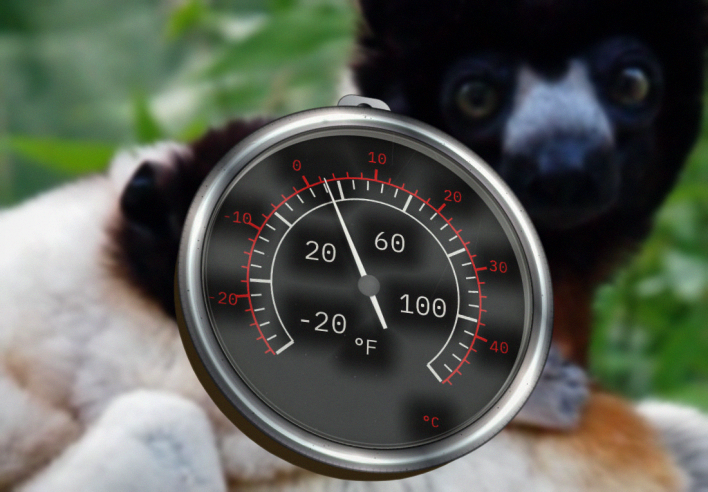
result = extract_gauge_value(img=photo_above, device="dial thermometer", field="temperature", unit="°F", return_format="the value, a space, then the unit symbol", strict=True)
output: 36 °F
